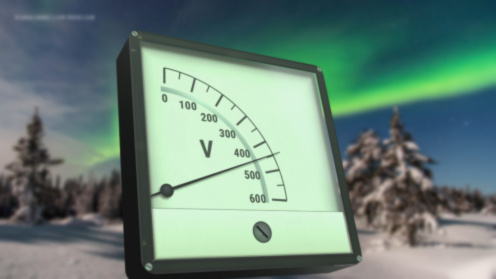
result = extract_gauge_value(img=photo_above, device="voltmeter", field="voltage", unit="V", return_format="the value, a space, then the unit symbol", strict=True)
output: 450 V
